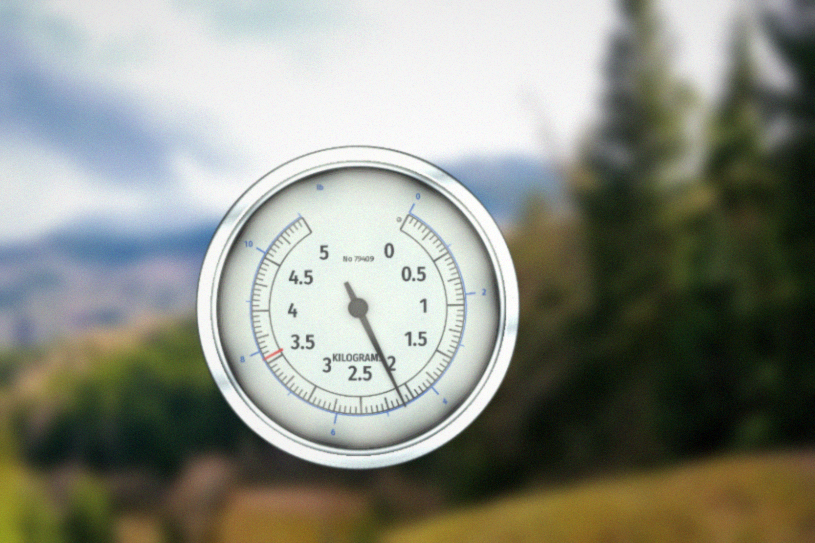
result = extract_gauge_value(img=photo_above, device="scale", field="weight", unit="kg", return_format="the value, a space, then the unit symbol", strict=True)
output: 2.1 kg
